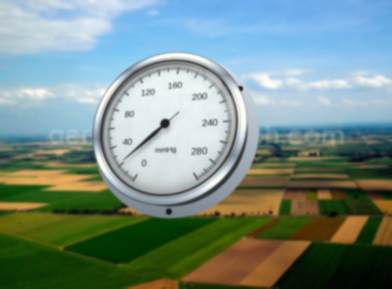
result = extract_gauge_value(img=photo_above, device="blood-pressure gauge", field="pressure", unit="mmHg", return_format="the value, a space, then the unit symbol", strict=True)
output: 20 mmHg
